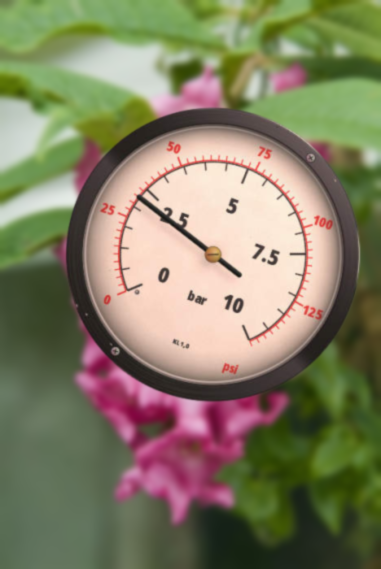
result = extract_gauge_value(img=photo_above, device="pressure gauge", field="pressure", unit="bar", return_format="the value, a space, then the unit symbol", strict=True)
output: 2.25 bar
